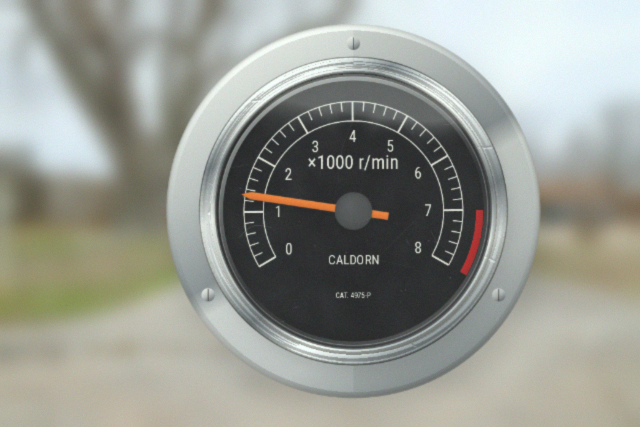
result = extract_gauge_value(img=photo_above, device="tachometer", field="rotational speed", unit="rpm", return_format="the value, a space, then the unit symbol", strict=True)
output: 1300 rpm
